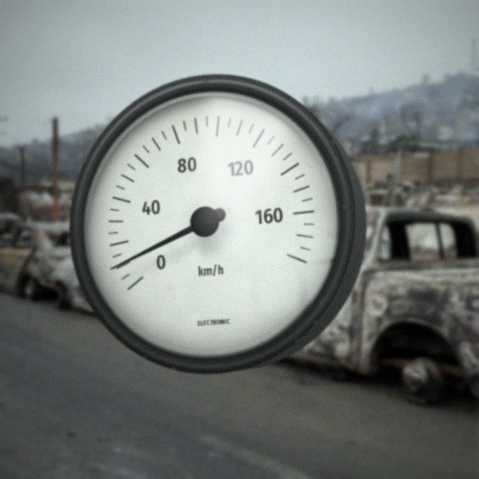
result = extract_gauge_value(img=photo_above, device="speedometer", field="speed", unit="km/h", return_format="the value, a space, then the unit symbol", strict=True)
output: 10 km/h
